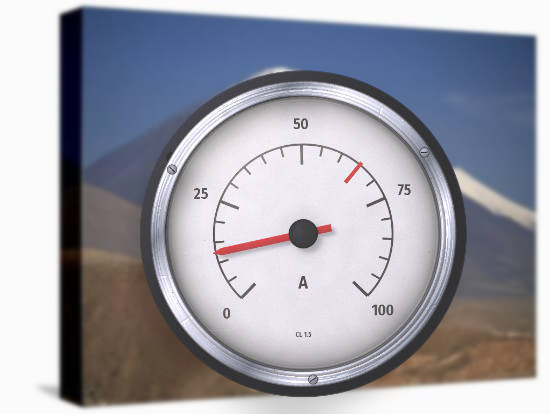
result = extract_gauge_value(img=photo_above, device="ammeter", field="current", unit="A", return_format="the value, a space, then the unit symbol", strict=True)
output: 12.5 A
